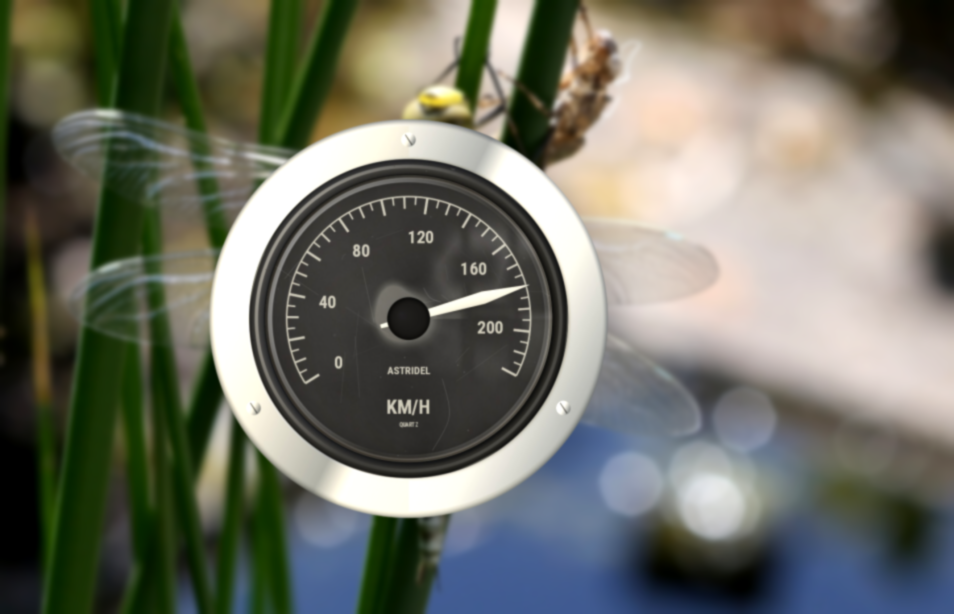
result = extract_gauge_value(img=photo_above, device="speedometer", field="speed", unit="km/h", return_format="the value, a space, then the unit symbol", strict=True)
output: 180 km/h
